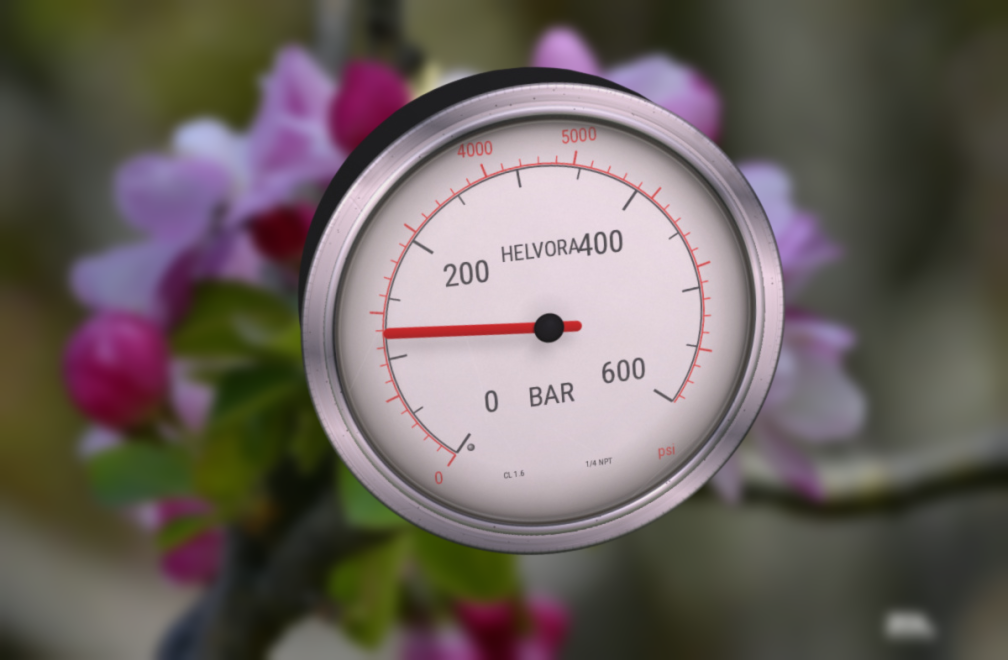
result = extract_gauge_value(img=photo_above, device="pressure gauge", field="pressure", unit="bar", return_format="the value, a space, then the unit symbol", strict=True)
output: 125 bar
